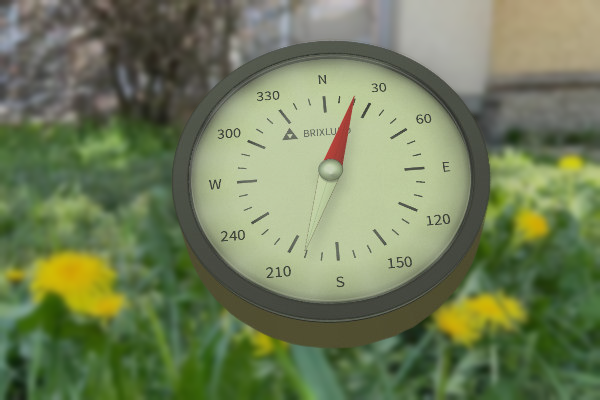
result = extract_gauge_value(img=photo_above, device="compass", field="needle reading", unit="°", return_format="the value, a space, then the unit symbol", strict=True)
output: 20 °
